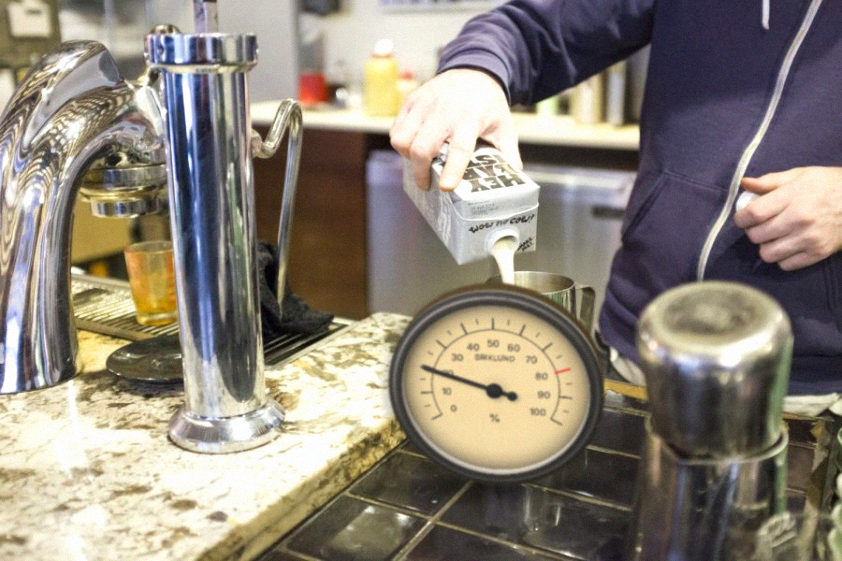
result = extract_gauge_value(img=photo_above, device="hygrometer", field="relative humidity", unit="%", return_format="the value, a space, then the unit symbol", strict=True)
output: 20 %
